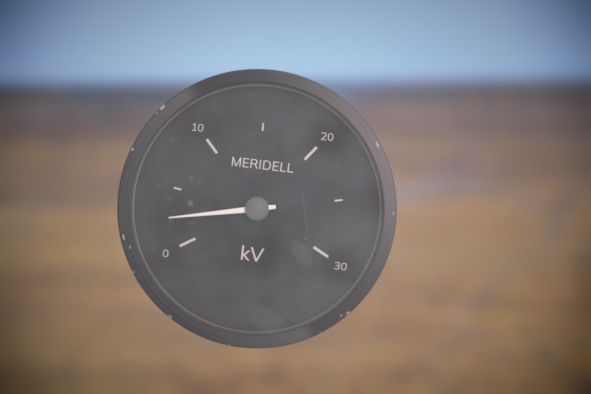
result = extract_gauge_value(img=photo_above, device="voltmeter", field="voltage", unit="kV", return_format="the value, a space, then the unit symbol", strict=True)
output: 2.5 kV
